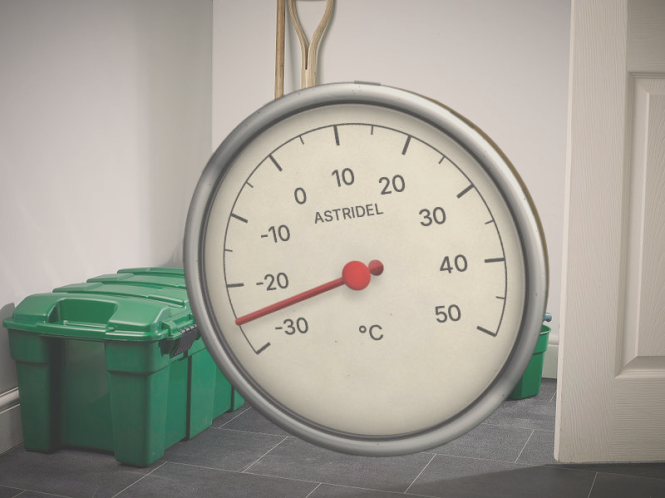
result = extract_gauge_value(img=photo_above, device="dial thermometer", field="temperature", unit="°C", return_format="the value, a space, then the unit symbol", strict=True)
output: -25 °C
